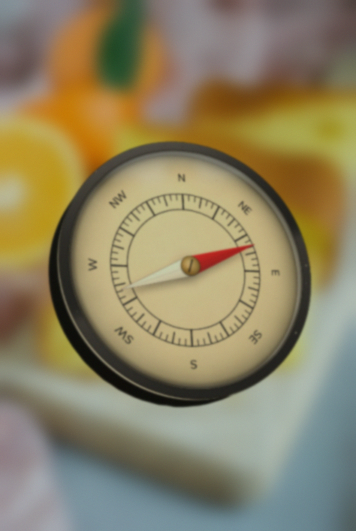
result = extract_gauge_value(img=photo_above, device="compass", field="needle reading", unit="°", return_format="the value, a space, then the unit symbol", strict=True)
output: 70 °
